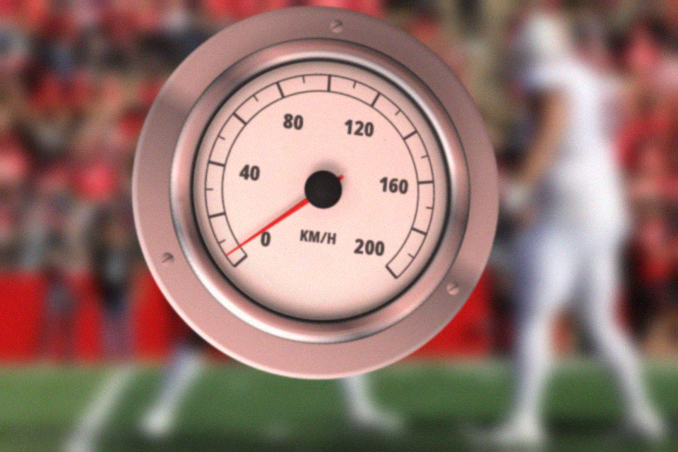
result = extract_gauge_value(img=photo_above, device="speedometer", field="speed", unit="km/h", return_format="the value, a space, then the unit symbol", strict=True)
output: 5 km/h
